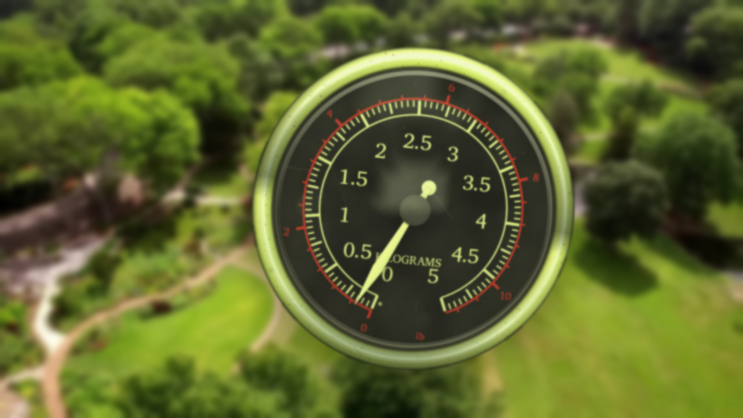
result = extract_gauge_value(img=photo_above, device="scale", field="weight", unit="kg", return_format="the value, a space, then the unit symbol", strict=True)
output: 0.15 kg
